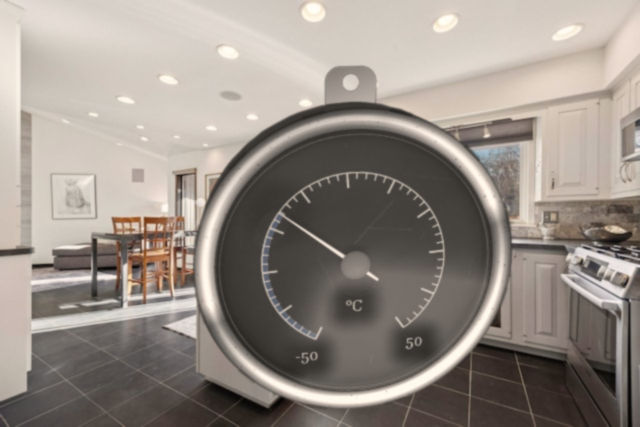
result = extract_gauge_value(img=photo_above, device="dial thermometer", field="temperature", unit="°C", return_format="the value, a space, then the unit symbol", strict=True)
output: -16 °C
